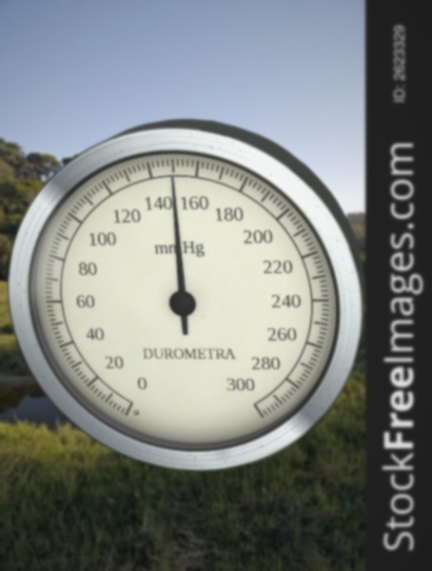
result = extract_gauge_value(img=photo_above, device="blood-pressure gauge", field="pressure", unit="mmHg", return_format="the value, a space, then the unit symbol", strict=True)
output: 150 mmHg
